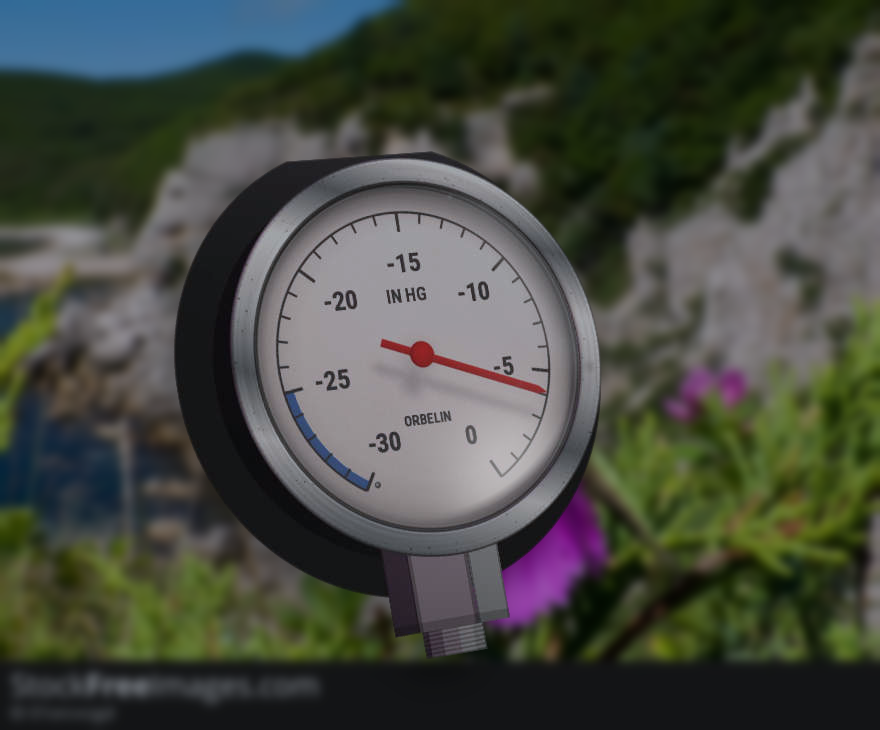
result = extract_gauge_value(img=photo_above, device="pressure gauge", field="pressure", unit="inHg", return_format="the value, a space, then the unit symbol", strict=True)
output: -4 inHg
